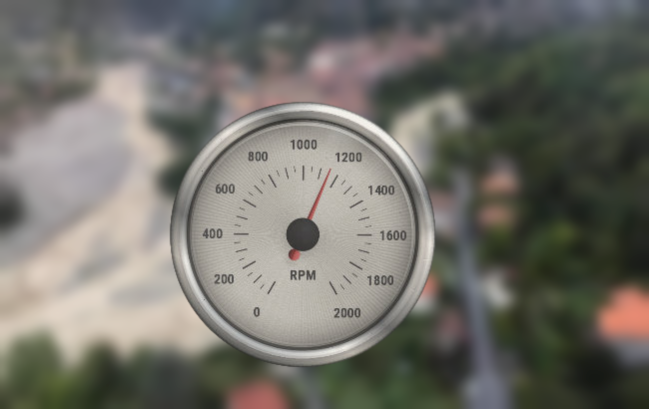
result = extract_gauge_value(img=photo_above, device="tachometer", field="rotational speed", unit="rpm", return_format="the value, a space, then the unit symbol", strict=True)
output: 1150 rpm
